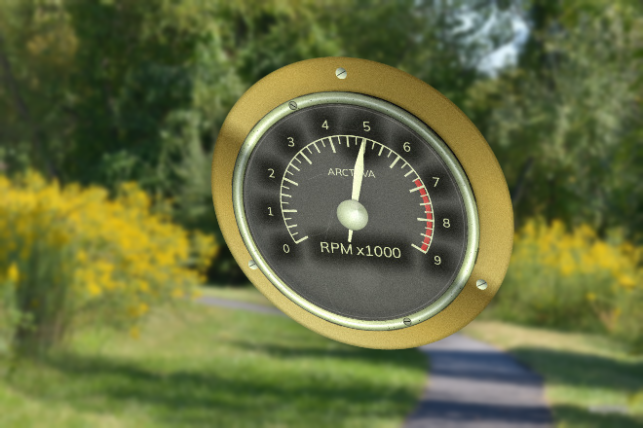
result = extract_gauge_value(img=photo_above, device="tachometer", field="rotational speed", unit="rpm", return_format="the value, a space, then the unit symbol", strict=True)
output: 5000 rpm
